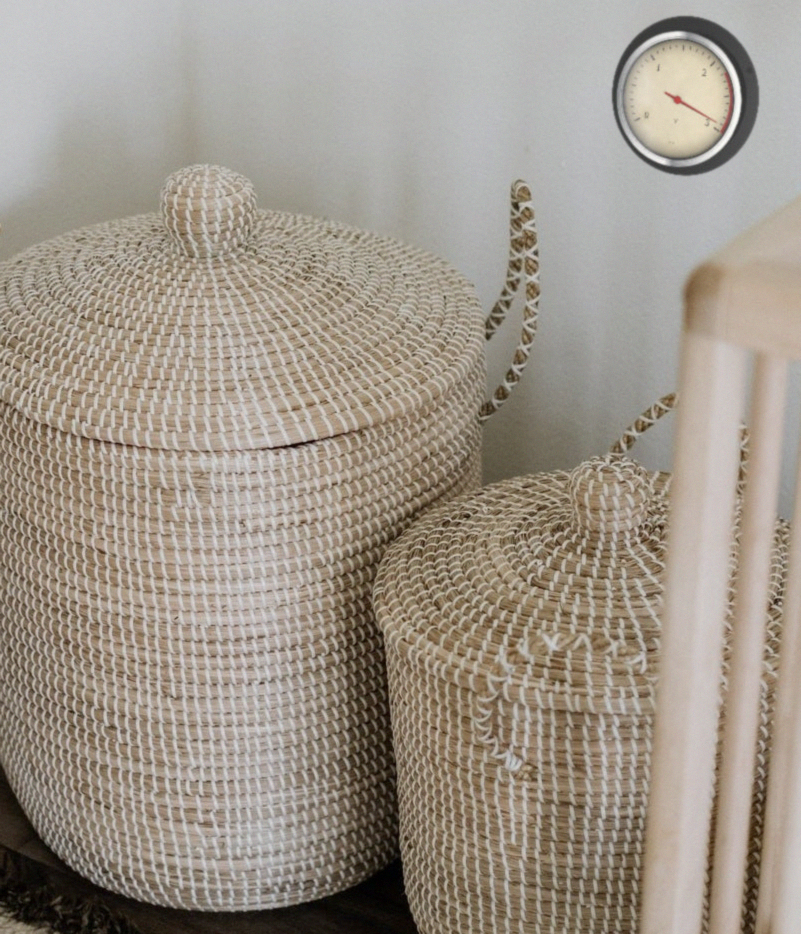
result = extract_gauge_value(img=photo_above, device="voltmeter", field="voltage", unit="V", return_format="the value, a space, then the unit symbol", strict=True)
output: 2.9 V
